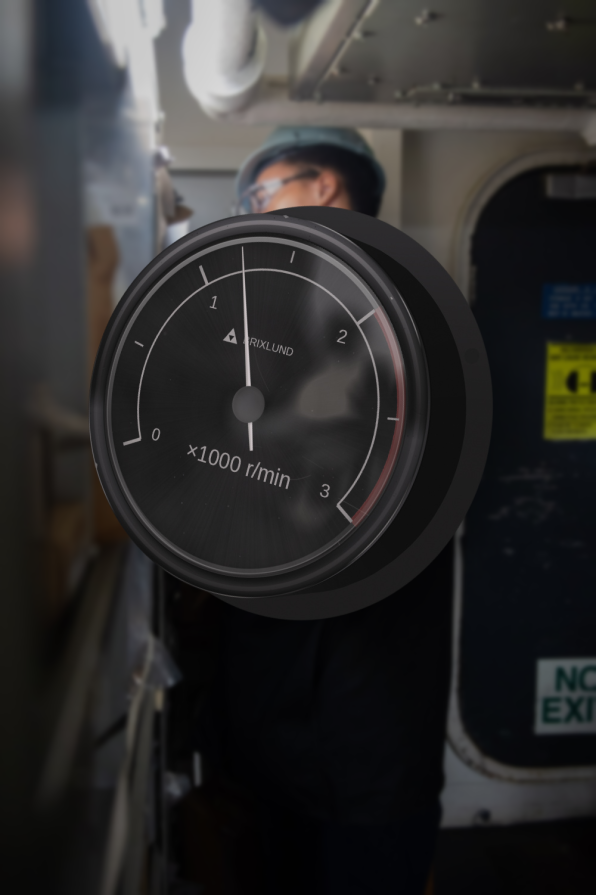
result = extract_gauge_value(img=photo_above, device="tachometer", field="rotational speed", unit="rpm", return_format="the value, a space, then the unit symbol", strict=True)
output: 1250 rpm
